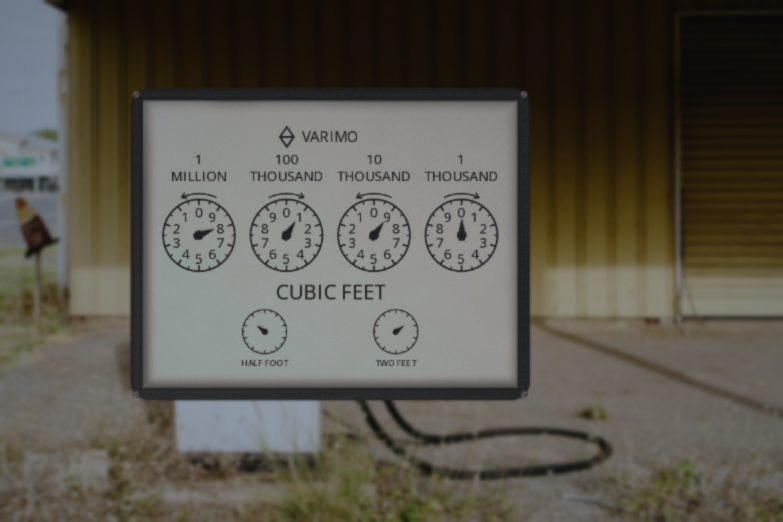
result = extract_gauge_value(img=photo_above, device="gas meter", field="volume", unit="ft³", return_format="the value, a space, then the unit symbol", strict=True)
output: 809000 ft³
